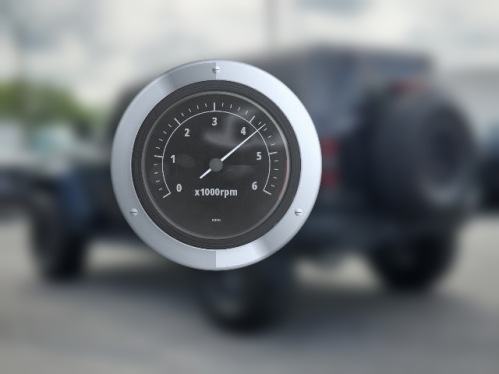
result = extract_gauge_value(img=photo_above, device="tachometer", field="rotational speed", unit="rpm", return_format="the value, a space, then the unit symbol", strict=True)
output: 4300 rpm
